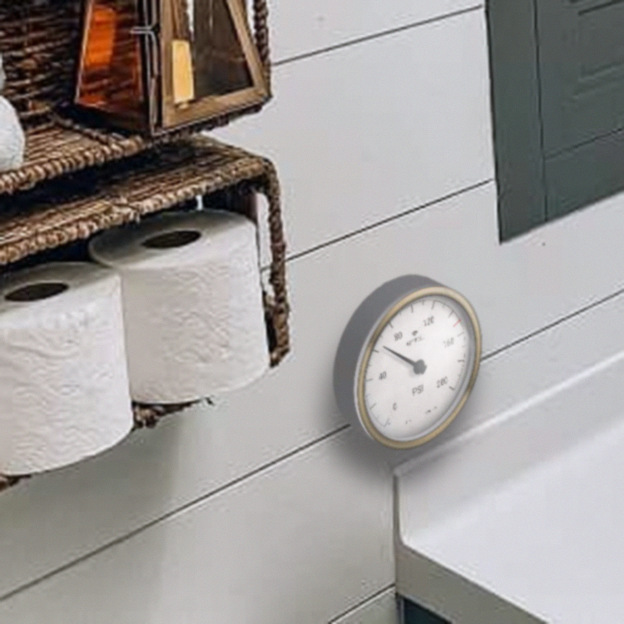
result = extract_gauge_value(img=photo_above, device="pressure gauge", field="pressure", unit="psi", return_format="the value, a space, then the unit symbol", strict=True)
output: 65 psi
